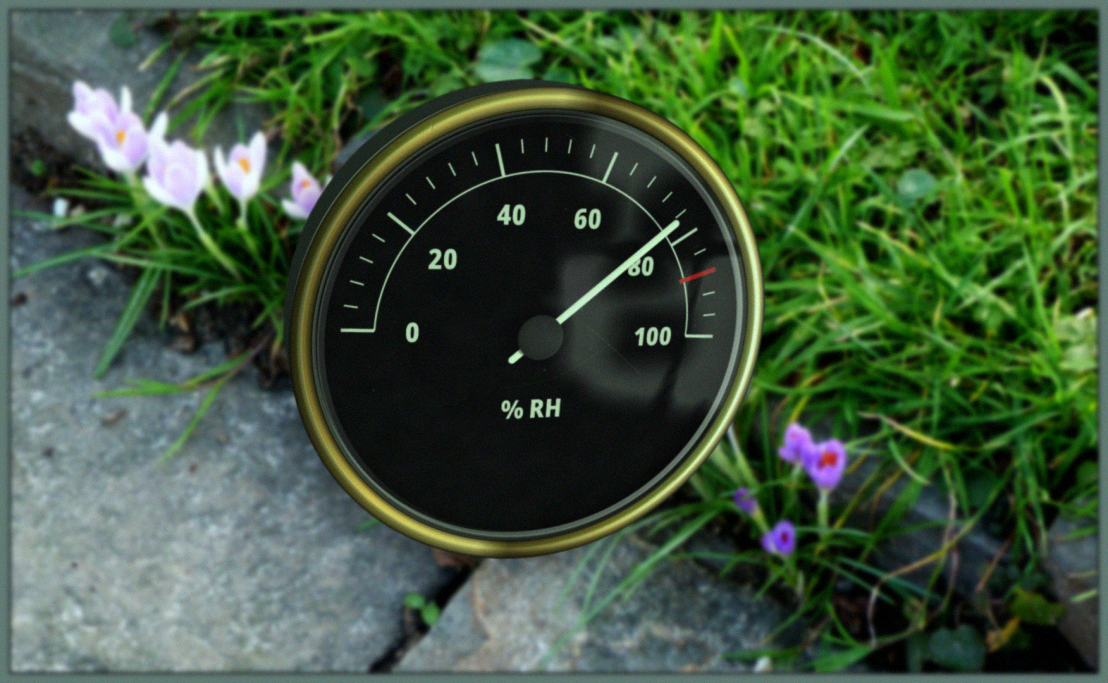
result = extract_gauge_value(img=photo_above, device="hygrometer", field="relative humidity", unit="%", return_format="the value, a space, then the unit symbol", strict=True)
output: 76 %
